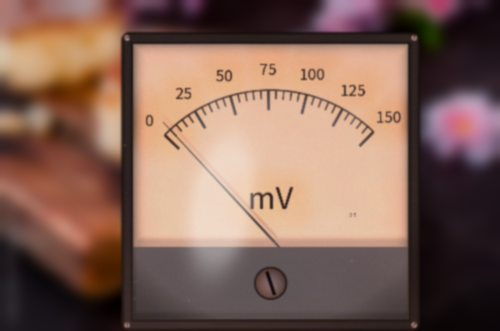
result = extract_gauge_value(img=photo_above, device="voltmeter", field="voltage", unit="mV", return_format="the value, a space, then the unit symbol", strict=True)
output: 5 mV
